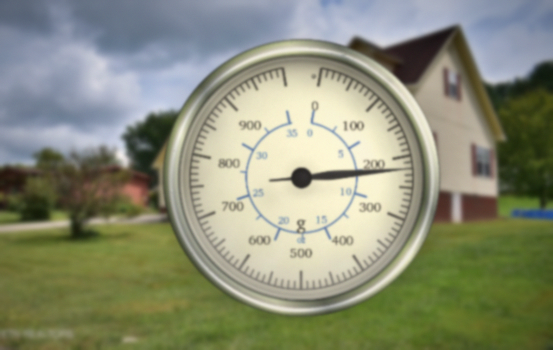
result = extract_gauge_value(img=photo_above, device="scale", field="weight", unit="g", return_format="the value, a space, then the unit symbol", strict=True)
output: 220 g
